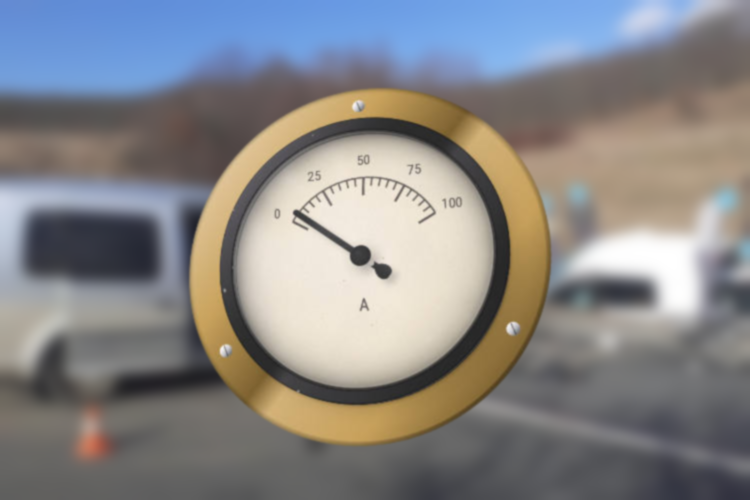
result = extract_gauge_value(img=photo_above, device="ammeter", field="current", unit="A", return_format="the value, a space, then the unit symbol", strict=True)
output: 5 A
